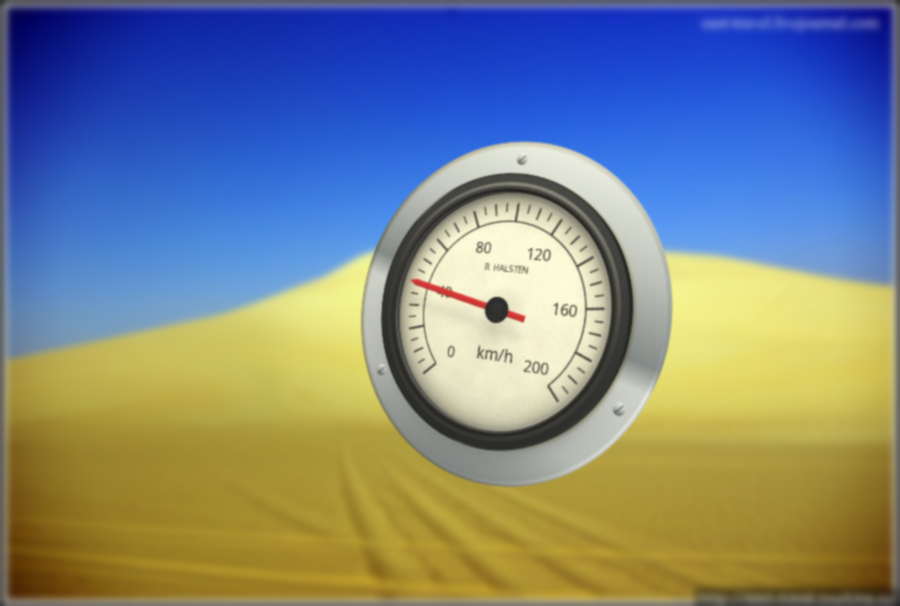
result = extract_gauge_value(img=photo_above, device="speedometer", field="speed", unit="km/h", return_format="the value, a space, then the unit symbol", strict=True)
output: 40 km/h
